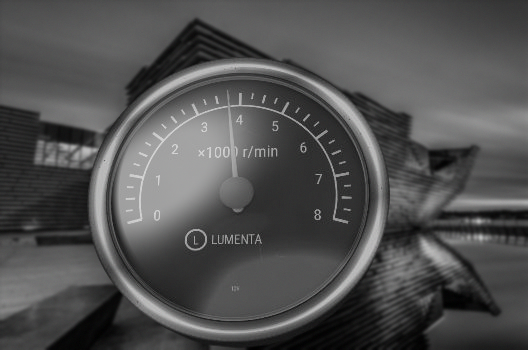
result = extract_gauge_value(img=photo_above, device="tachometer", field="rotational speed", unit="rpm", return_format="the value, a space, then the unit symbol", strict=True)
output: 3750 rpm
